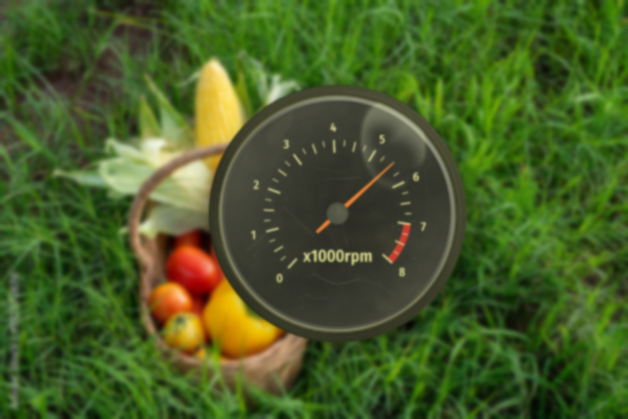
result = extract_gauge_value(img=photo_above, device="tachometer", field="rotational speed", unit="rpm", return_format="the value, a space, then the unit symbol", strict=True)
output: 5500 rpm
